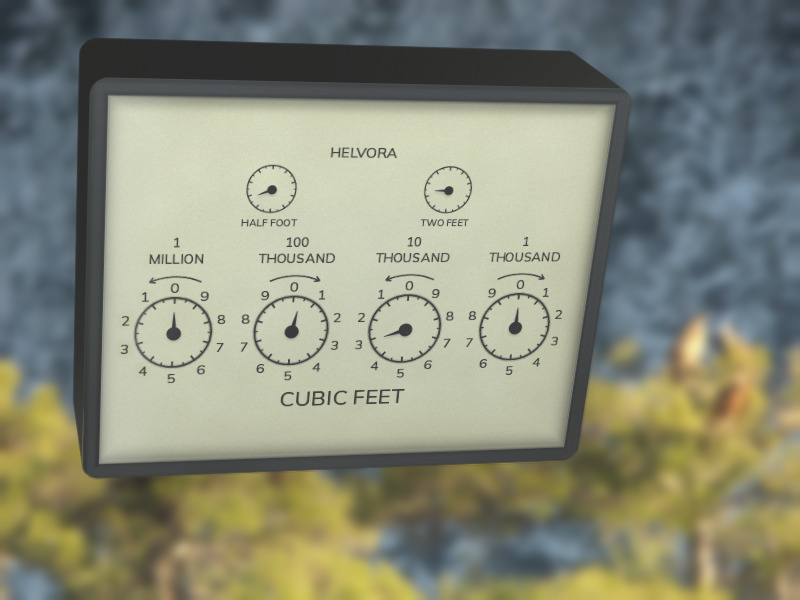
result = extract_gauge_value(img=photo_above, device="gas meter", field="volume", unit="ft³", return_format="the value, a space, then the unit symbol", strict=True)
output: 3000 ft³
